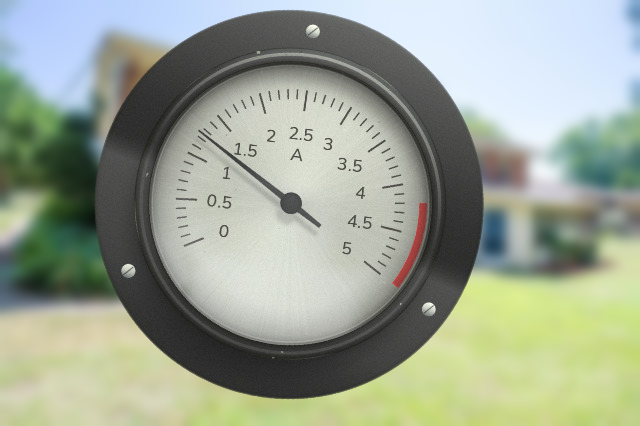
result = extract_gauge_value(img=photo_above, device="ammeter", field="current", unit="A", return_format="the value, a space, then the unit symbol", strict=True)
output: 1.25 A
